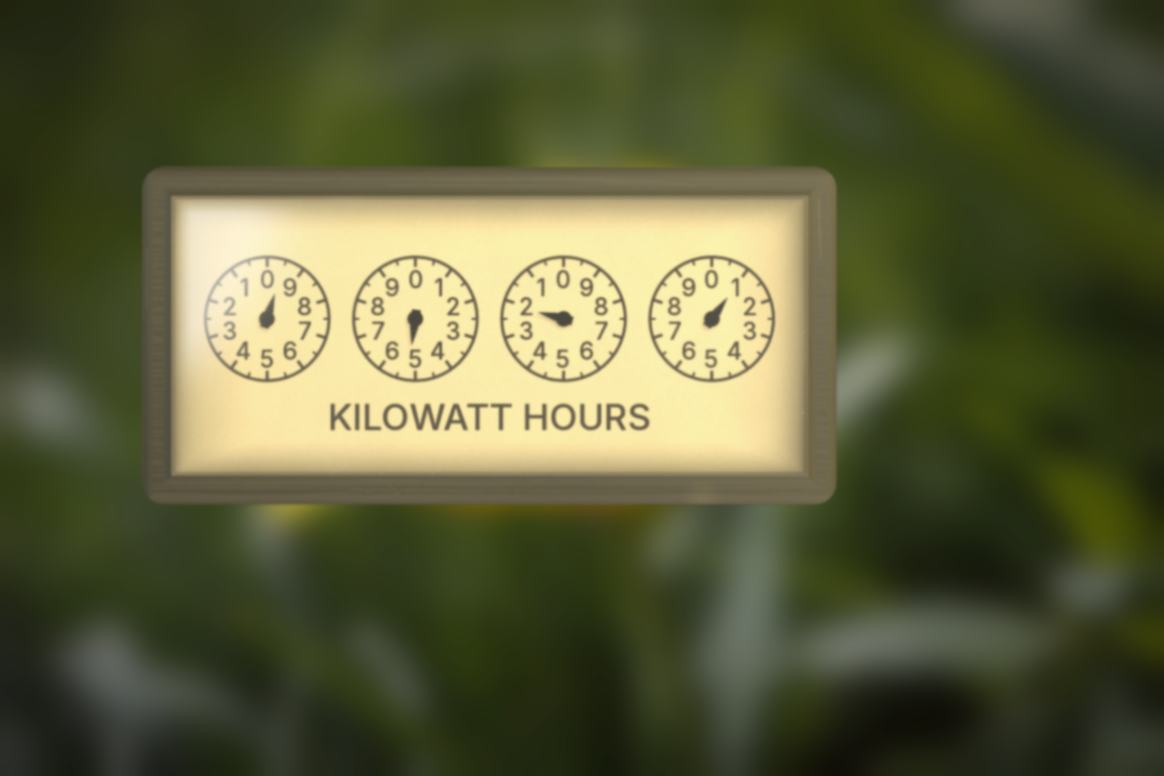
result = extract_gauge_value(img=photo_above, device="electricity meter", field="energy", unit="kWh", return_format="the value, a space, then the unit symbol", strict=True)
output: 9521 kWh
